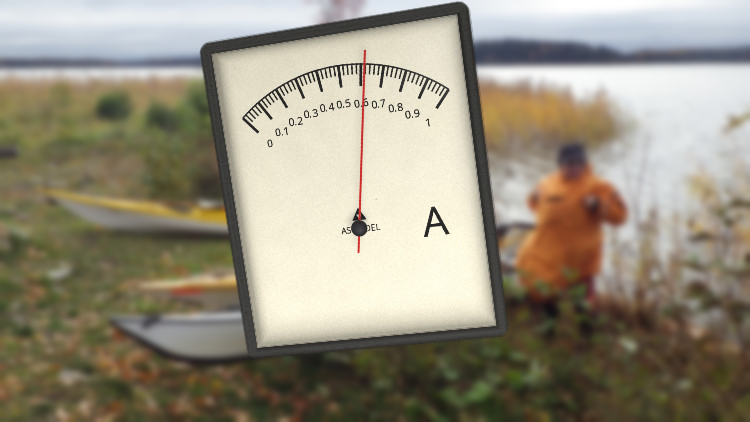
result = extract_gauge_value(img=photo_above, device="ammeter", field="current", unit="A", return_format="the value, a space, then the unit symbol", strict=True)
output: 0.62 A
